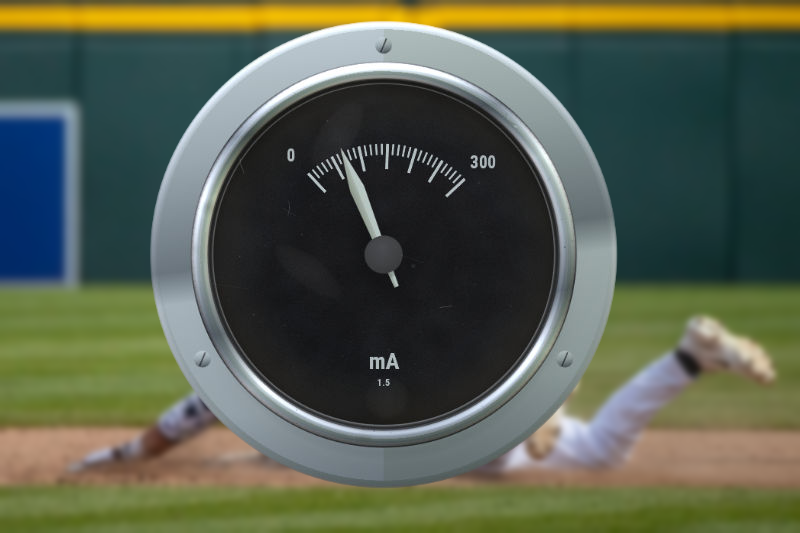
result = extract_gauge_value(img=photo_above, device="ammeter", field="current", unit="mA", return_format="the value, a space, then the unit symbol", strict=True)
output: 70 mA
